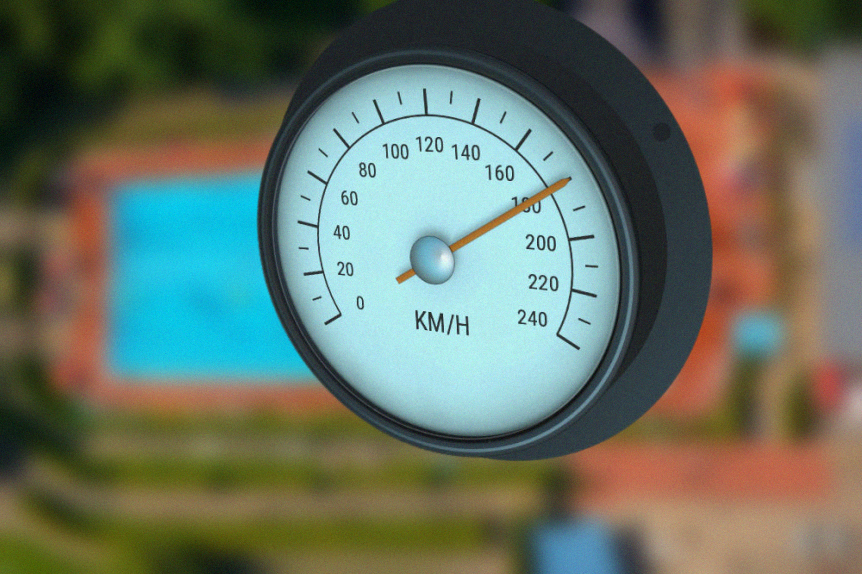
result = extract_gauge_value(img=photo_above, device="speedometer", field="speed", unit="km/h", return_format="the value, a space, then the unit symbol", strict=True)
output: 180 km/h
